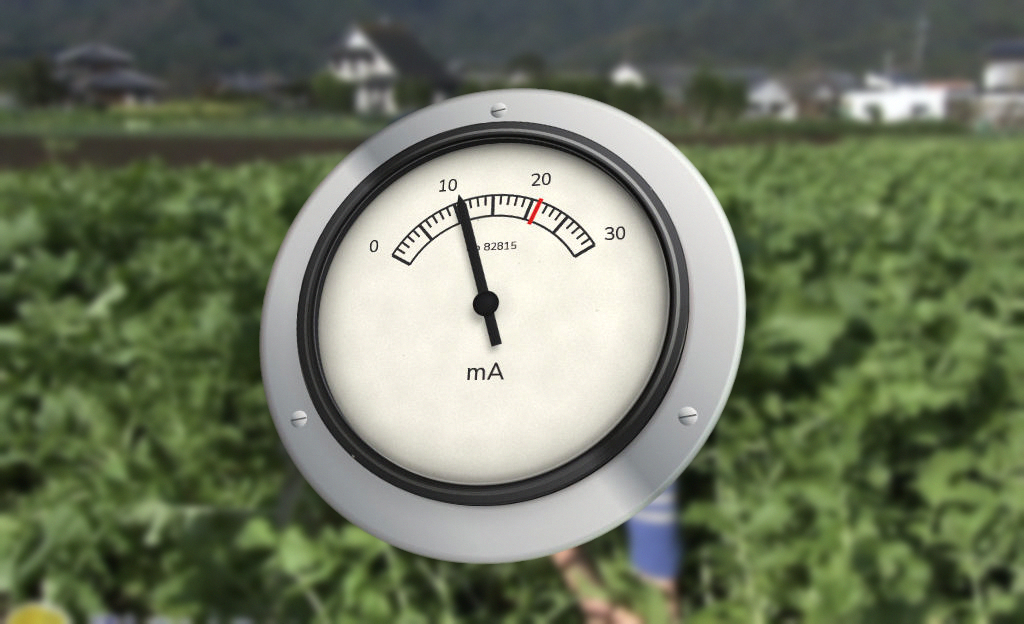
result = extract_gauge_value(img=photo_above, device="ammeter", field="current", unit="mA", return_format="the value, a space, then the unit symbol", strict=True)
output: 11 mA
